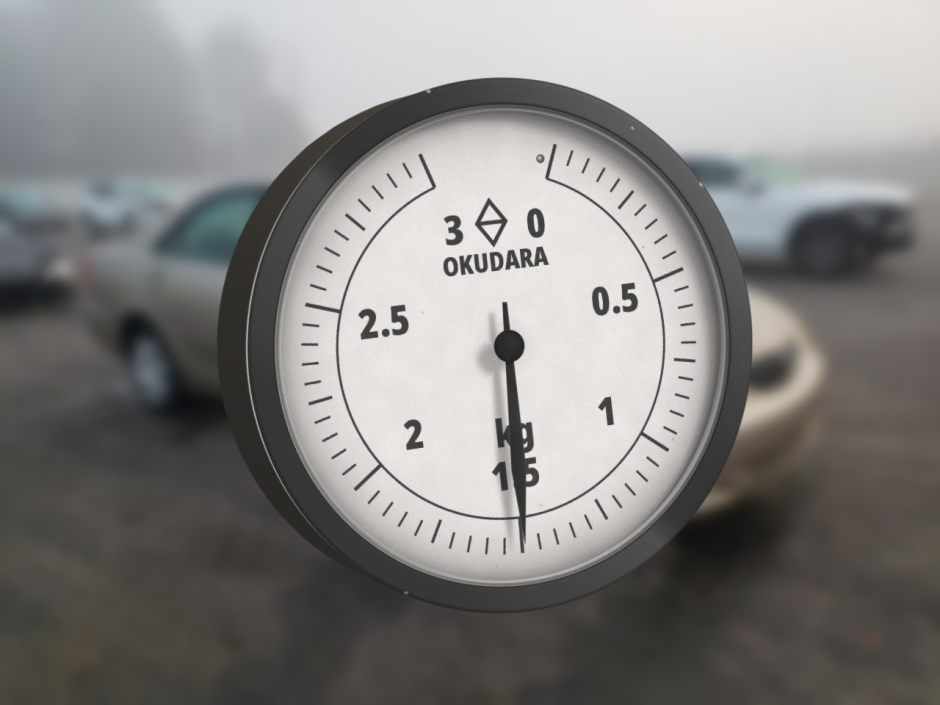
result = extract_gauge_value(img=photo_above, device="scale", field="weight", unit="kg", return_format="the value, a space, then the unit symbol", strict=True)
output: 1.5 kg
